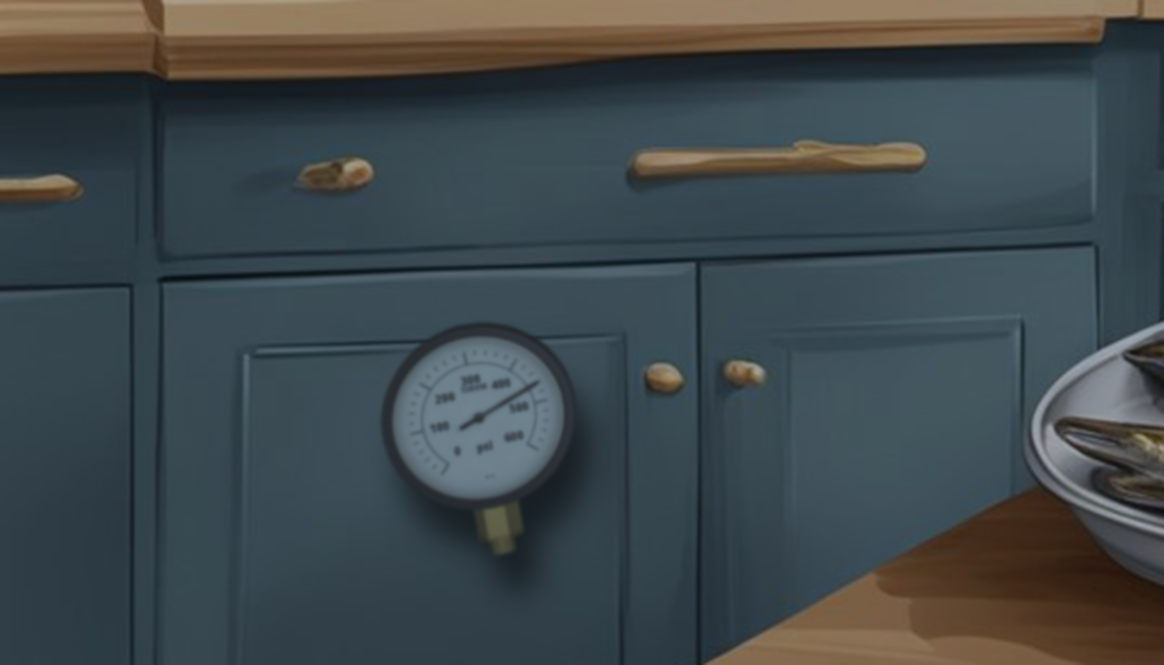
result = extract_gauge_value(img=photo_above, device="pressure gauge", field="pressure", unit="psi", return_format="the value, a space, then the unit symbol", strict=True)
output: 460 psi
